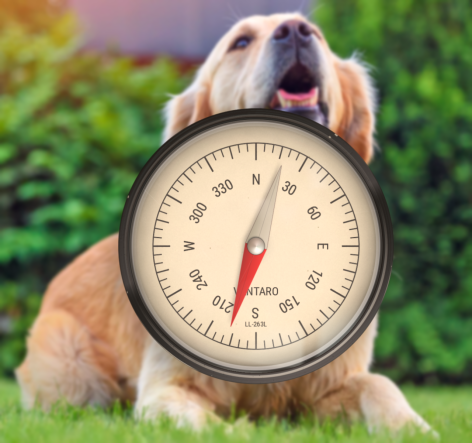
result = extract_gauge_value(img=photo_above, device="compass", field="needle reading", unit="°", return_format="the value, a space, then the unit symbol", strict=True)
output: 197.5 °
